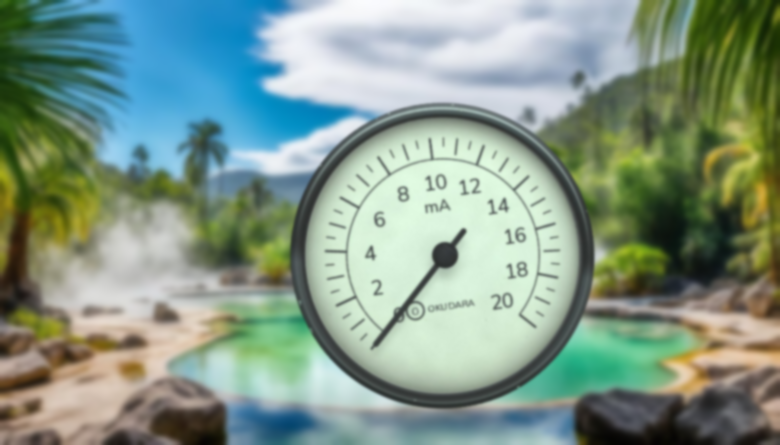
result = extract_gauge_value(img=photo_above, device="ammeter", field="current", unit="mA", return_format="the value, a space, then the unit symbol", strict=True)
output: 0 mA
